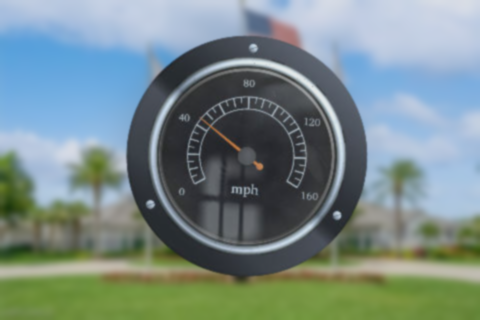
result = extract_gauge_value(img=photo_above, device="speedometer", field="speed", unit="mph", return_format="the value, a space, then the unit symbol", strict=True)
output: 45 mph
